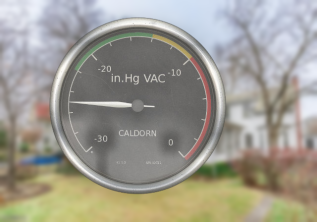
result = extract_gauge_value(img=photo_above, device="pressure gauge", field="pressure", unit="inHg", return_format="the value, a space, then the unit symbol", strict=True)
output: -25 inHg
